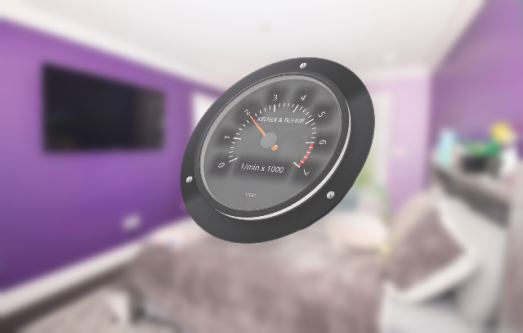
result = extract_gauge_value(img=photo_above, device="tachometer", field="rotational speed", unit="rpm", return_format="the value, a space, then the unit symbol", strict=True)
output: 2000 rpm
